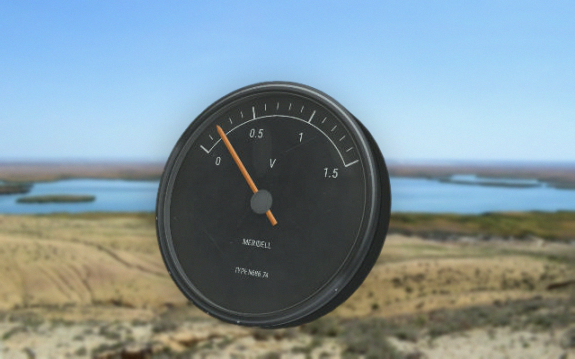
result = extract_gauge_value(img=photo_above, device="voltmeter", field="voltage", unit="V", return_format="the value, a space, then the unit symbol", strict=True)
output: 0.2 V
